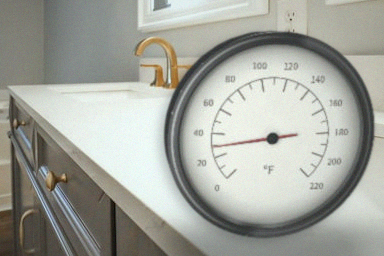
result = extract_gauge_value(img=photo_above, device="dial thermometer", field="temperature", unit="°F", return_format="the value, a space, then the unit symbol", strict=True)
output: 30 °F
